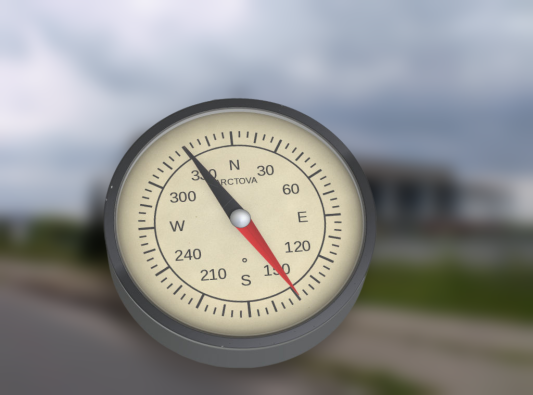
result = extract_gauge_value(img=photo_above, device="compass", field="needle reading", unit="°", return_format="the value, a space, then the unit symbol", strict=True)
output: 150 °
